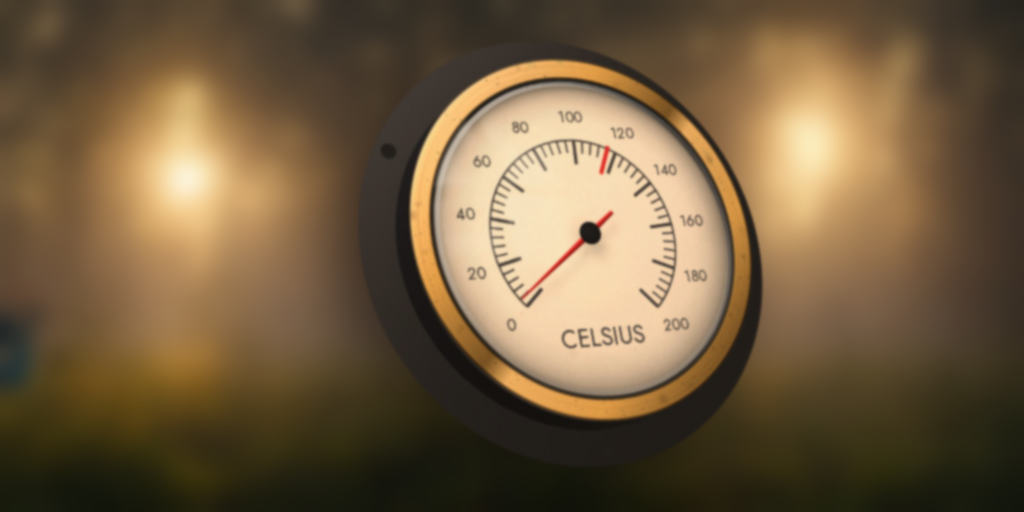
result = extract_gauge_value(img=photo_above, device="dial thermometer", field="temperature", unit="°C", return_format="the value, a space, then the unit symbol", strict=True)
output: 4 °C
